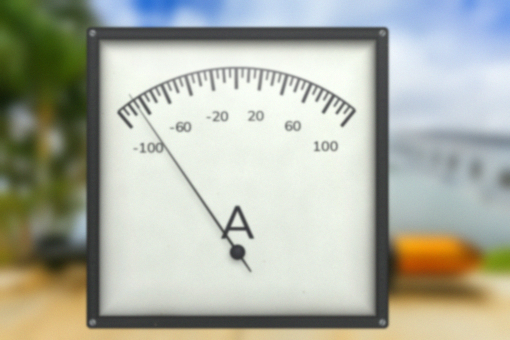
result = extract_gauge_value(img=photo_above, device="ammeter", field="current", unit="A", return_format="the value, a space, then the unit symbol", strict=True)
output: -85 A
